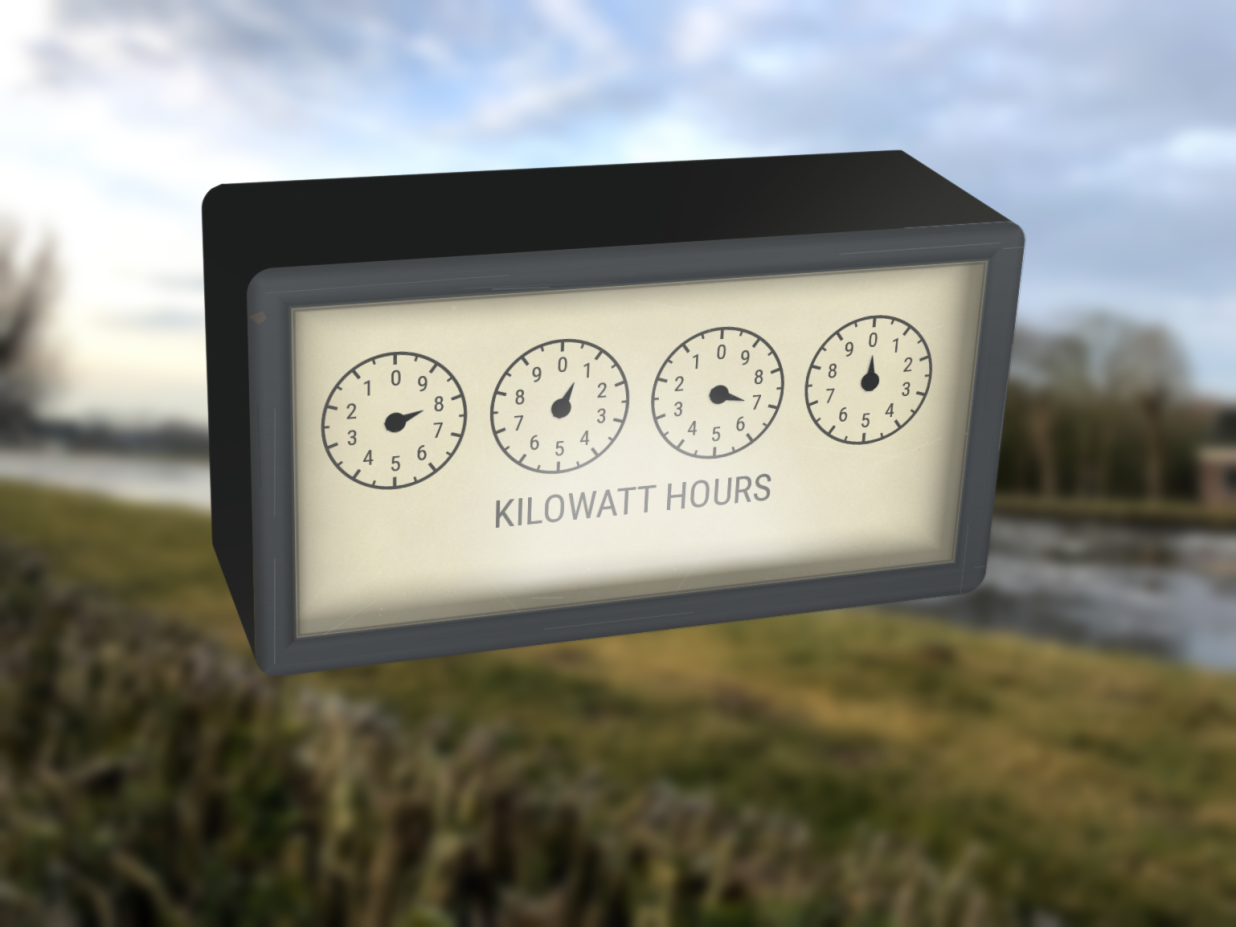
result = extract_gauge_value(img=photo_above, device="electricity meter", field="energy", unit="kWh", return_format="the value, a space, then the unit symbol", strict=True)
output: 8070 kWh
